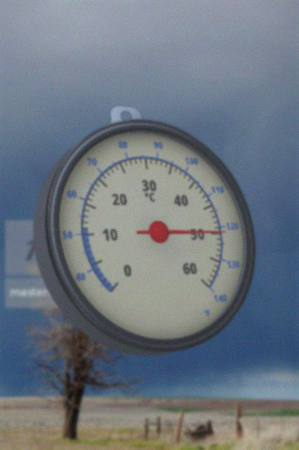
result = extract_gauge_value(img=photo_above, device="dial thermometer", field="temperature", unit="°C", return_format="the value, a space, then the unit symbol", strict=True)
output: 50 °C
